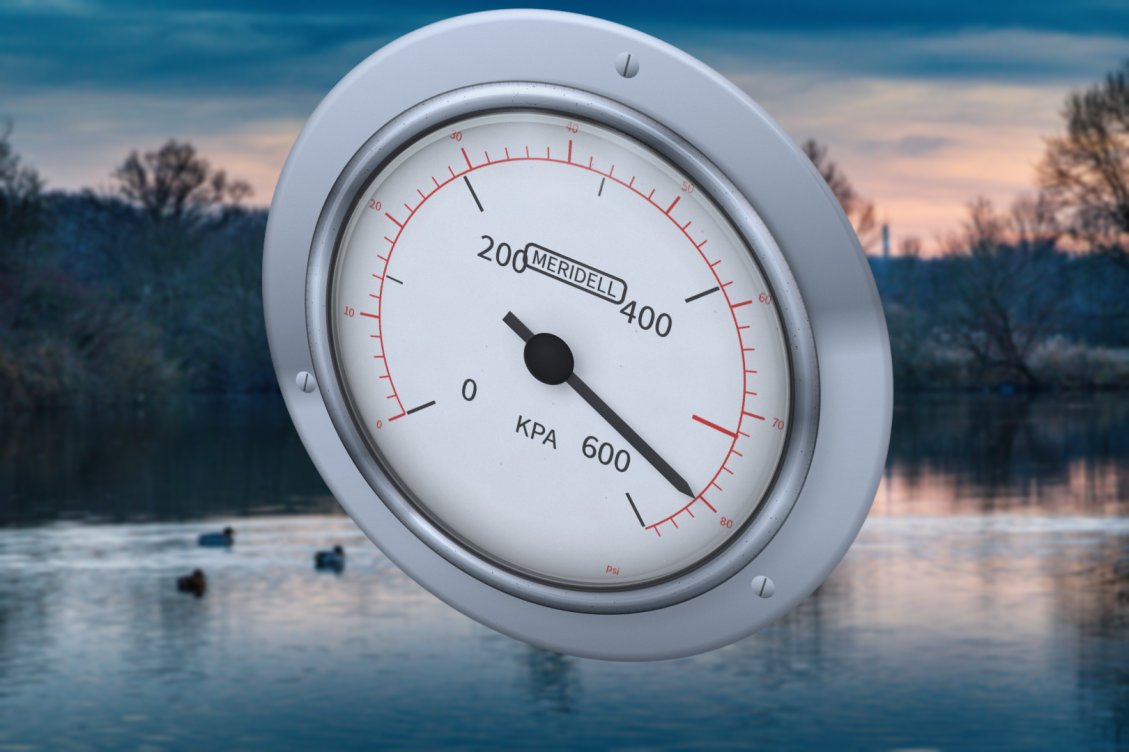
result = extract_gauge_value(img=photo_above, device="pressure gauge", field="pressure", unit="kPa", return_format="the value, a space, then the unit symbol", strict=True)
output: 550 kPa
